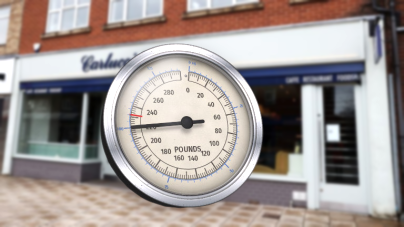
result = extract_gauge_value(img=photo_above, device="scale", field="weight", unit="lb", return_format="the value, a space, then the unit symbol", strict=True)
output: 220 lb
